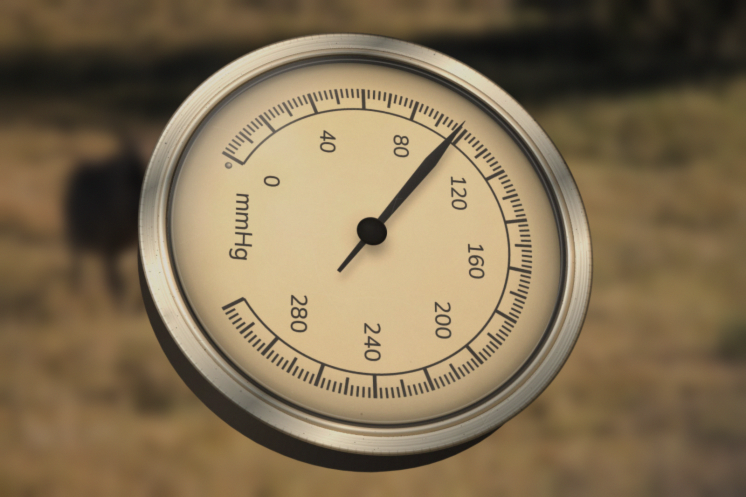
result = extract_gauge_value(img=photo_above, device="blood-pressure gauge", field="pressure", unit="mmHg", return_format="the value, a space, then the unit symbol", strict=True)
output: 98 mmHg
